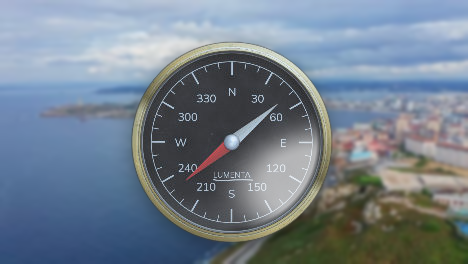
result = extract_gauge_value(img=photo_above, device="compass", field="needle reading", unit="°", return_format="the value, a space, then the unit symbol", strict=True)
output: 230 °
